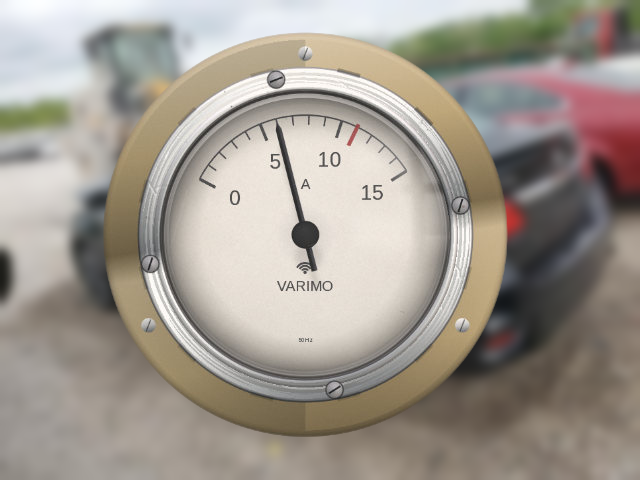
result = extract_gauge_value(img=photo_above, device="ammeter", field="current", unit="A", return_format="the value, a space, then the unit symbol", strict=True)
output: 6 A
